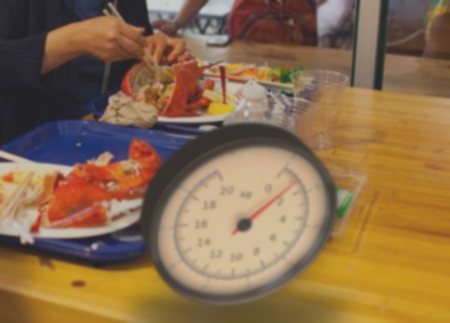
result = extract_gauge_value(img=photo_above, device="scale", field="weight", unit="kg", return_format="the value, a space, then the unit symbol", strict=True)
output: 1 kg
